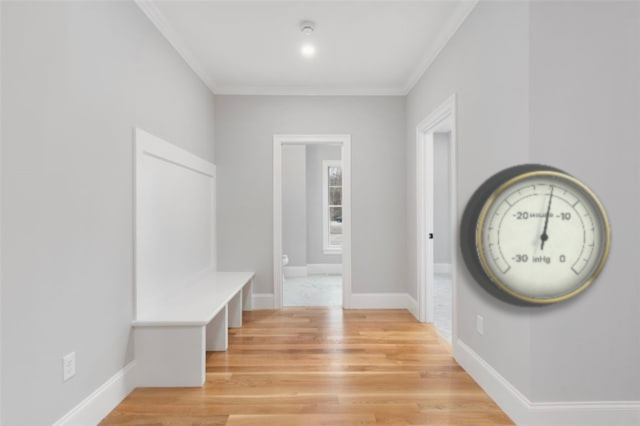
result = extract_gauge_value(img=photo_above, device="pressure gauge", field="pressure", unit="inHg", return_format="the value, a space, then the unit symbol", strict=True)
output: -14 inHg
